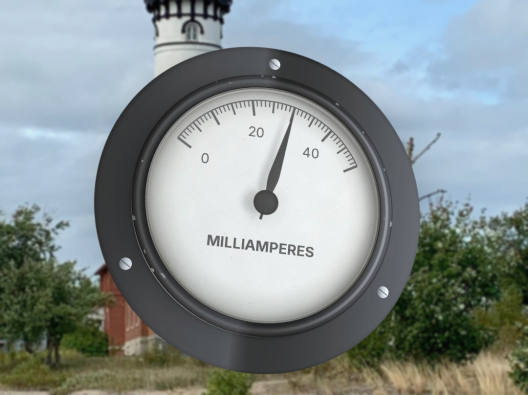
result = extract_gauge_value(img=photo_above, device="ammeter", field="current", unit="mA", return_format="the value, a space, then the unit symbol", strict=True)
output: 30 mA
